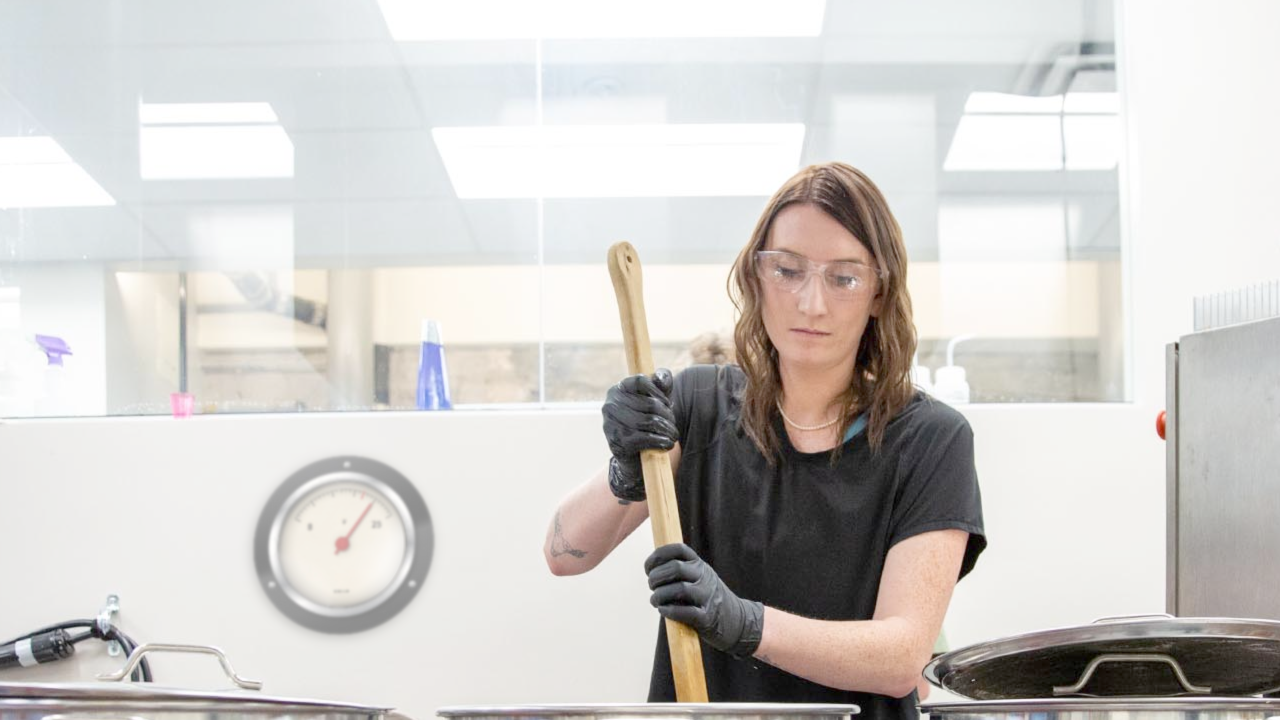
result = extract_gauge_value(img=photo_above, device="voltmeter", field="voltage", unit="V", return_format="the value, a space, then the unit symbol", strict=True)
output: 20 V
